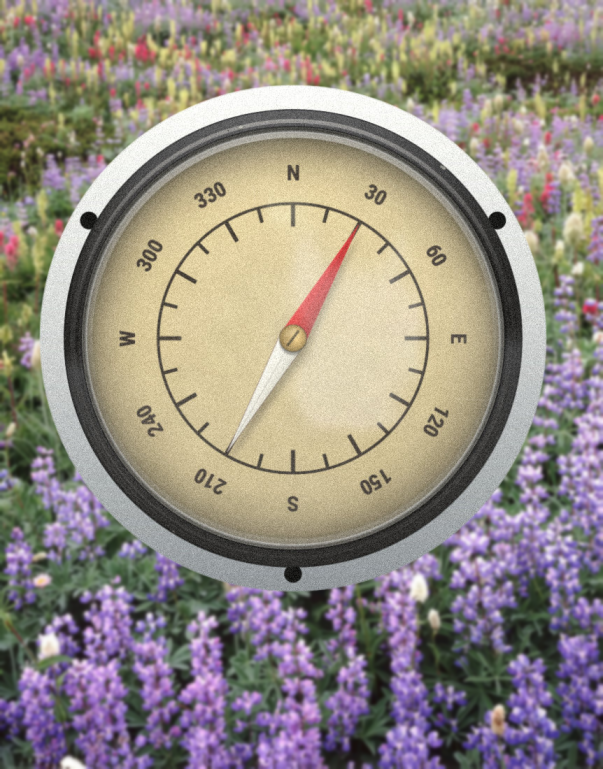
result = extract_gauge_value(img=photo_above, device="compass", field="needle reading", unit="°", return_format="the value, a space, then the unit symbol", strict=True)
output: 30 °
